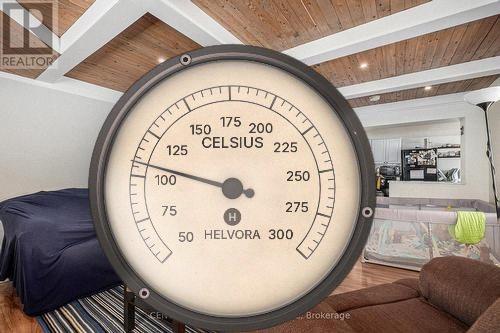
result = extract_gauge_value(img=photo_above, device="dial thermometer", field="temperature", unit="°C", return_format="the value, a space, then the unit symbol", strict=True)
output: 107.5 °C
